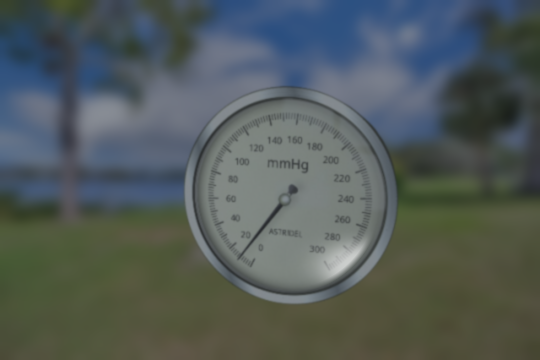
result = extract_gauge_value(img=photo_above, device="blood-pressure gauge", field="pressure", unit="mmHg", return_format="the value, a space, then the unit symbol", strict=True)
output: 10 mmHg
